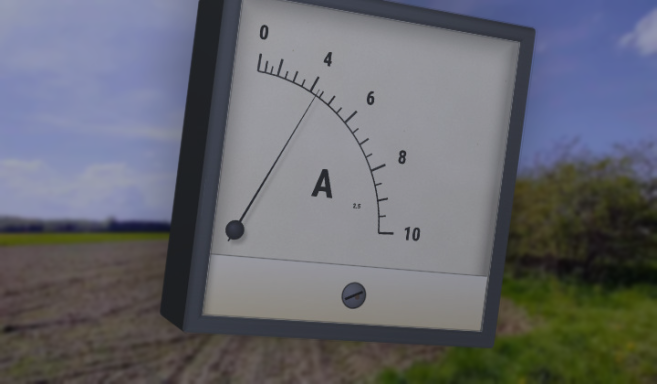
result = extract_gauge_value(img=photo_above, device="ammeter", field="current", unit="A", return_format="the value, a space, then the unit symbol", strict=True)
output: 4.25 A
